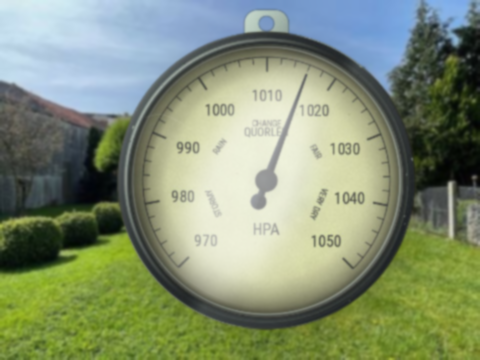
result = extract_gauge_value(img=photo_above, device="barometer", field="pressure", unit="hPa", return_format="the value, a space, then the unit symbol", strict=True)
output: 1016 hPa
